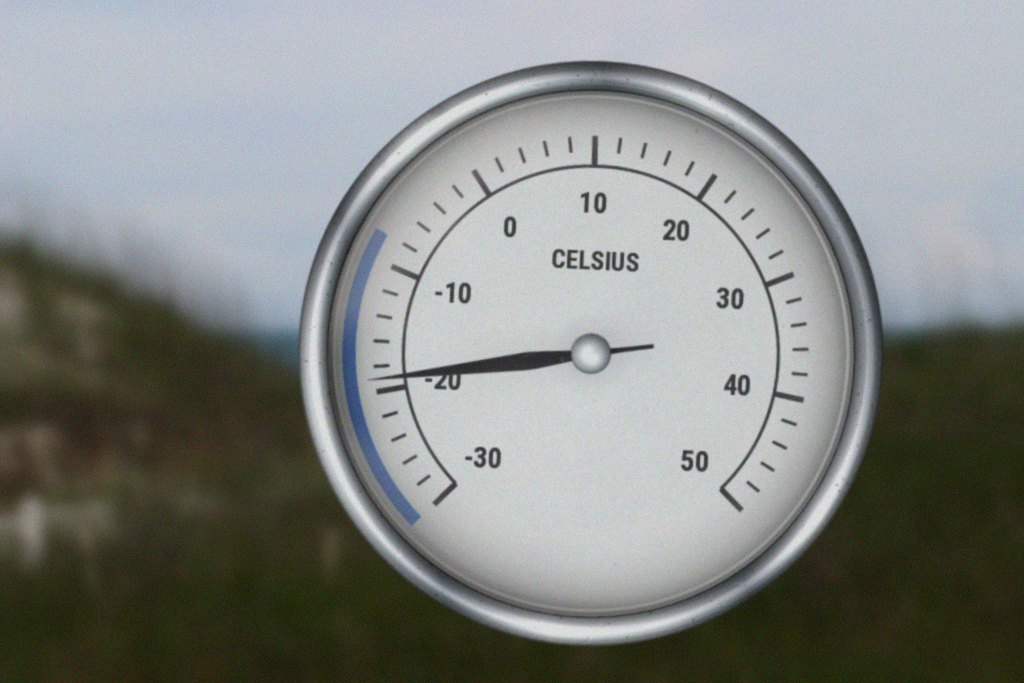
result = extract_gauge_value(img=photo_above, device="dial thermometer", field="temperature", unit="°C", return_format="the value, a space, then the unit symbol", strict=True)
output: -19 °C
